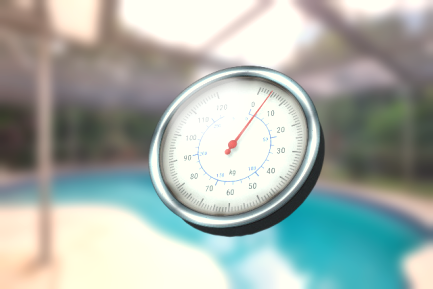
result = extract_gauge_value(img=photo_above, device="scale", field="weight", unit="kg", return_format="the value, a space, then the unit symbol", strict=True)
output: 5 kg
